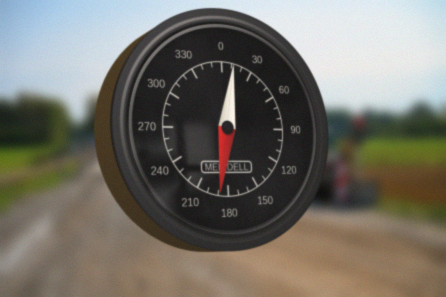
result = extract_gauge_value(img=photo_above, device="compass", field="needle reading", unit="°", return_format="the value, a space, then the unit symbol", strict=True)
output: 190 °
